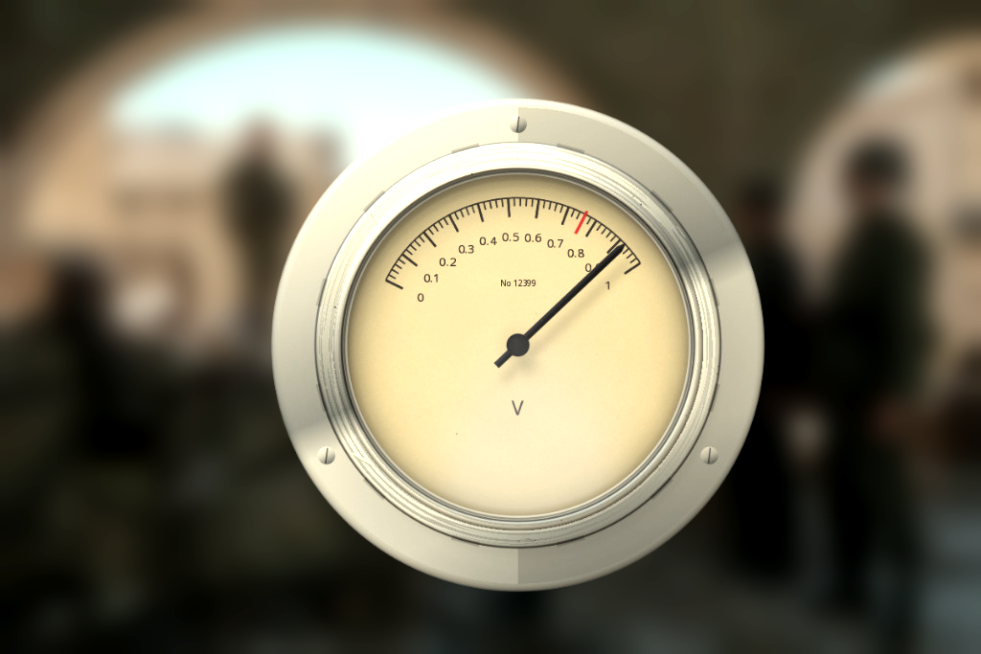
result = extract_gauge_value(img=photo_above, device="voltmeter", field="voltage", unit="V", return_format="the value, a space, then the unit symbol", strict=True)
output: 0.92 V
